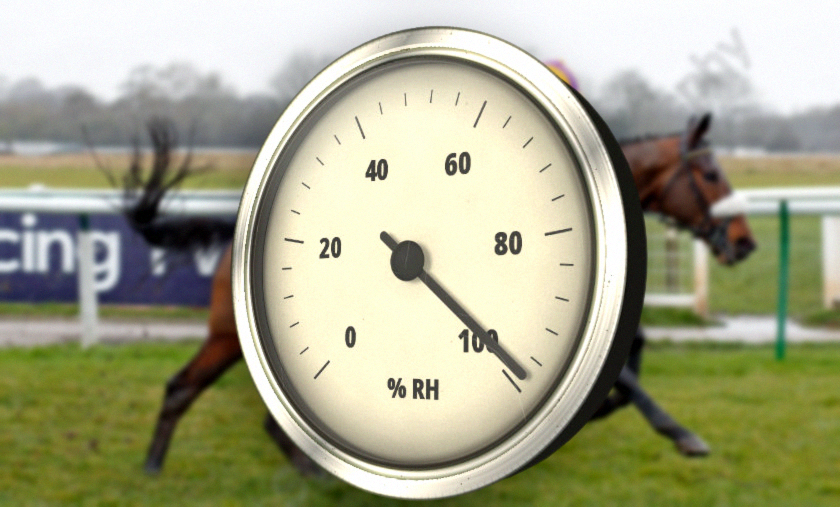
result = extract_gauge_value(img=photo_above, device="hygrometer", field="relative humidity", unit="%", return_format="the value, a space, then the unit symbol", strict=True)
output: 98 %
